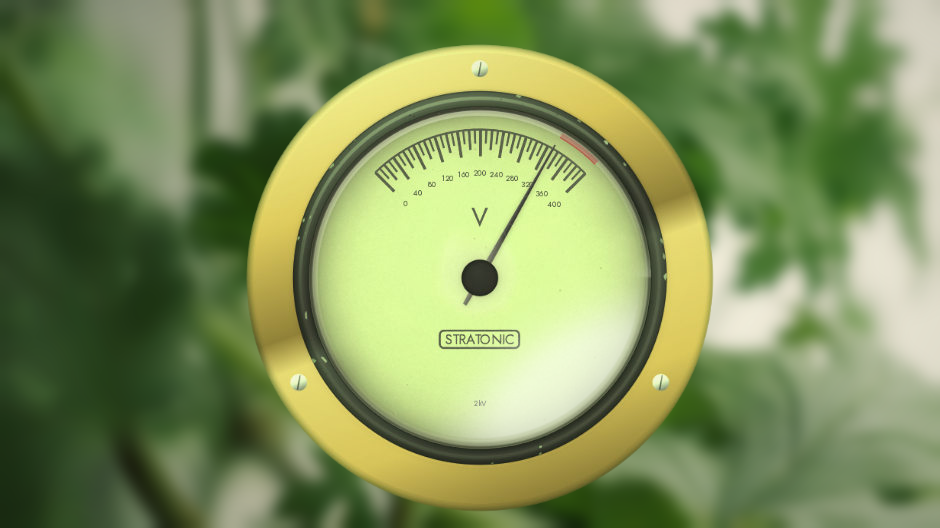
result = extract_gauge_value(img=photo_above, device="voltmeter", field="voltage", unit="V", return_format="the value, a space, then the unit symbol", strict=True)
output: 330 V
